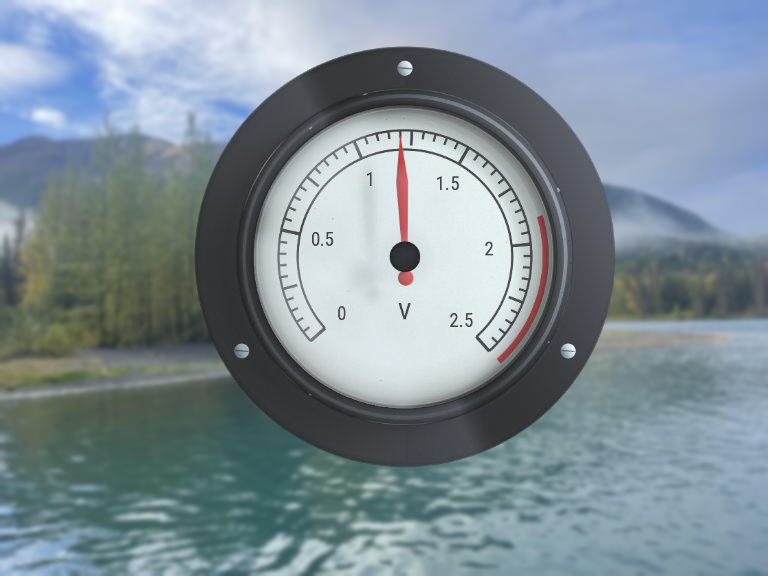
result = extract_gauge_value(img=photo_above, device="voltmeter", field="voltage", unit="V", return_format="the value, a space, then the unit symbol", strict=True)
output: 1.2 V
